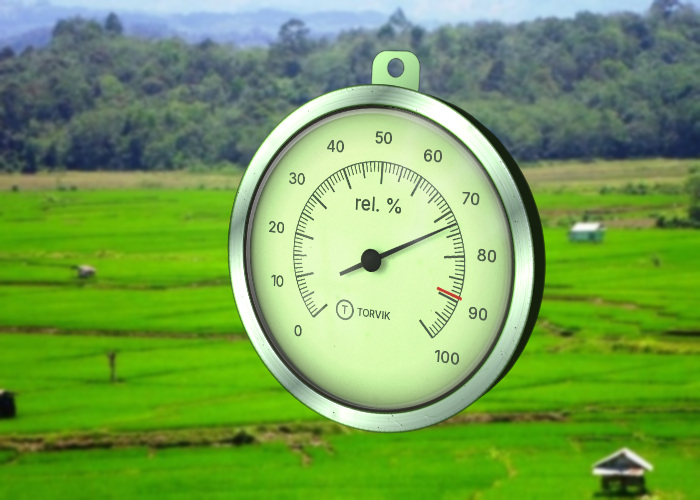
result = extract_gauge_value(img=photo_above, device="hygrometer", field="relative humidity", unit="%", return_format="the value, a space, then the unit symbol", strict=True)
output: 73 %
